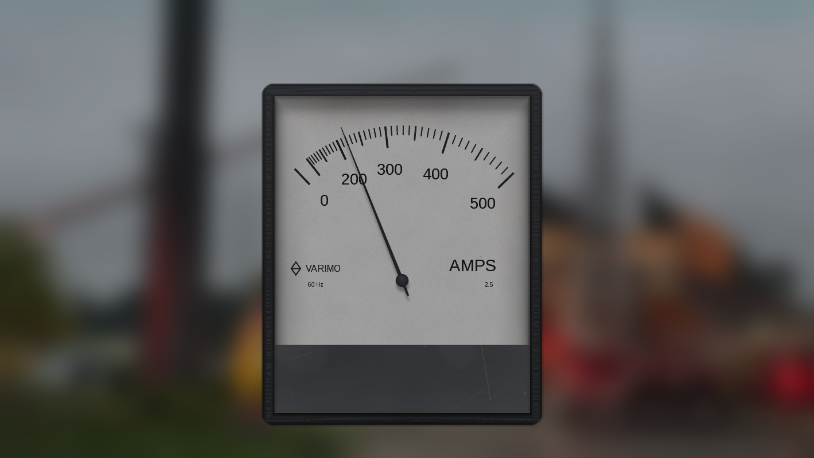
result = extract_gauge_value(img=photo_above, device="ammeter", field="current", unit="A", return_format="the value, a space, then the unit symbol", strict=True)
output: 220 A
